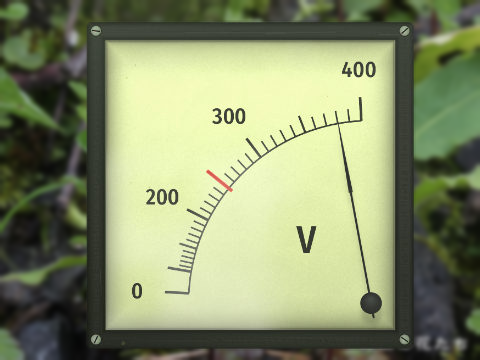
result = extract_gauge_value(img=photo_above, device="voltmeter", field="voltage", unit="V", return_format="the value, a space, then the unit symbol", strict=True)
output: 380 V
